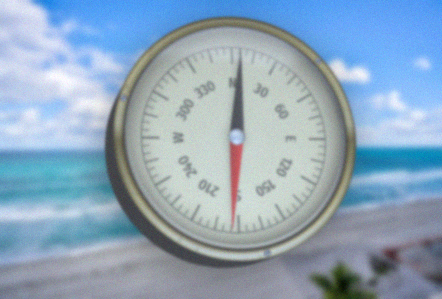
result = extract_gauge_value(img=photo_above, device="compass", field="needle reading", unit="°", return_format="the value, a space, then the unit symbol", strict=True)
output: 185 °
